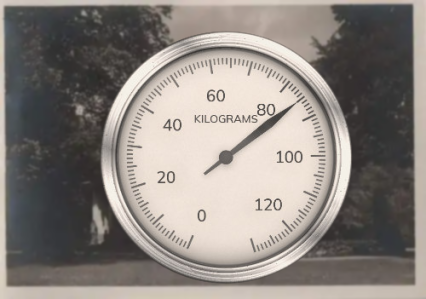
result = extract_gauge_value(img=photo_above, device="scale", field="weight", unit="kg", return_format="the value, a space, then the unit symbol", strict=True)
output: 85 kg
